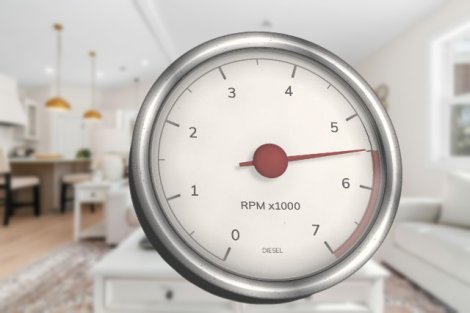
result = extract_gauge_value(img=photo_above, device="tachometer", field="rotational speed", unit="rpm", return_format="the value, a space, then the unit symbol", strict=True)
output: 5500 rpm
